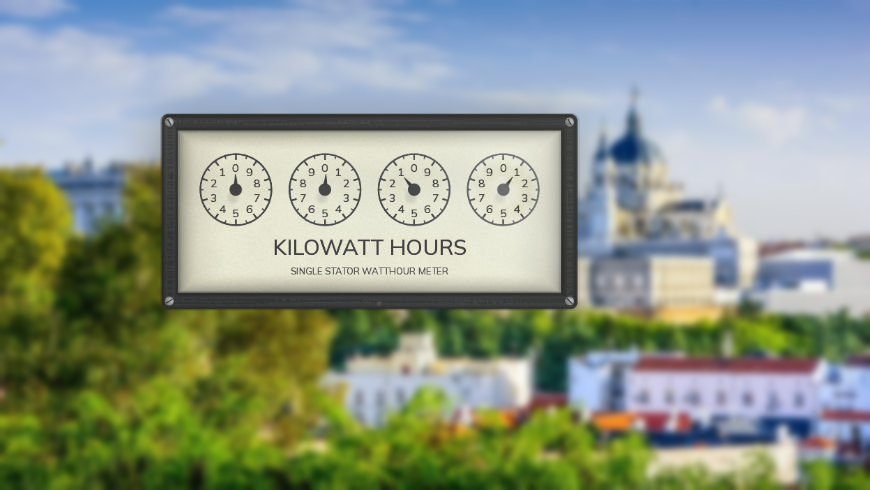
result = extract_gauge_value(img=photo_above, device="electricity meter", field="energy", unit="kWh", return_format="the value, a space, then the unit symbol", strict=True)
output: 11 kWh
